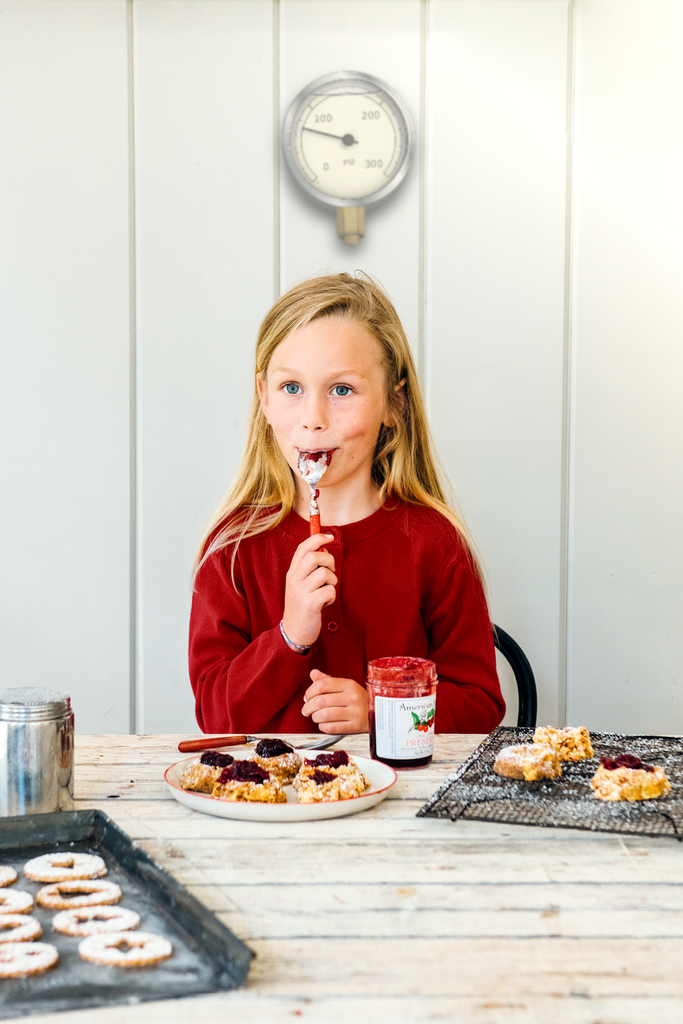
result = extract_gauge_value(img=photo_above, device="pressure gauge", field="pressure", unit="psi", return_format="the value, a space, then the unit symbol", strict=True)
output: 70 psi
